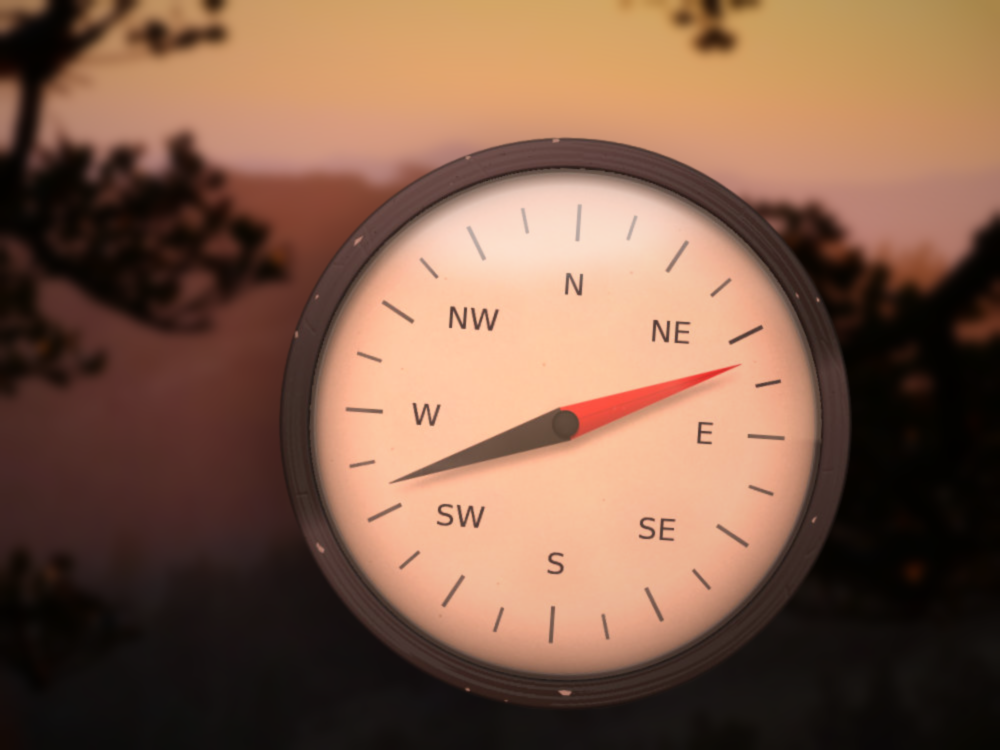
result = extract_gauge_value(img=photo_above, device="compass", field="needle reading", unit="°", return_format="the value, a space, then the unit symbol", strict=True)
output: 67.5 °
